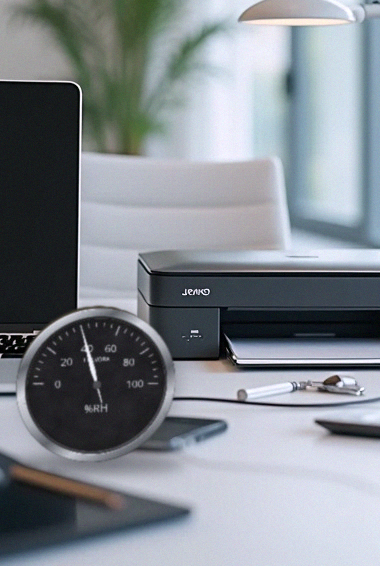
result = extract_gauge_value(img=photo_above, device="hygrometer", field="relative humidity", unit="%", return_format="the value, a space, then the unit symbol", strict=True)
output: 40 %
